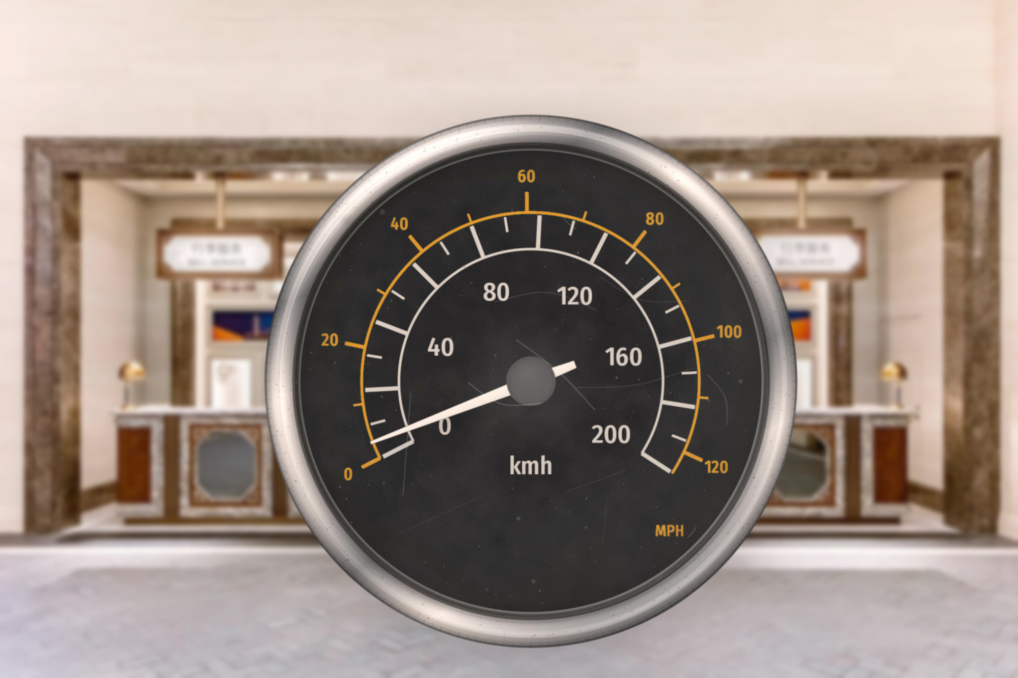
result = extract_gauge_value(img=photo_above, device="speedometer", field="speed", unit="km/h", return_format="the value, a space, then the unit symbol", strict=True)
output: 5 km/h
